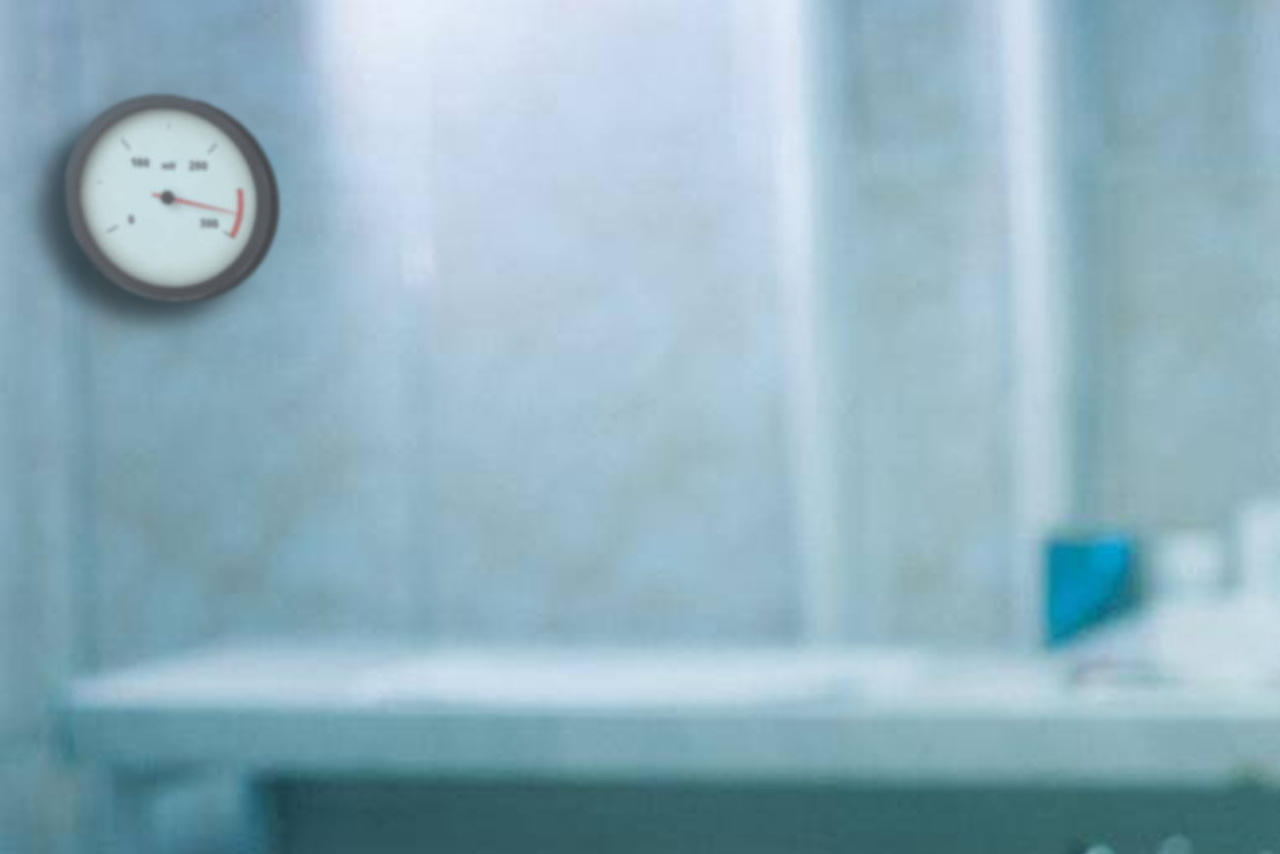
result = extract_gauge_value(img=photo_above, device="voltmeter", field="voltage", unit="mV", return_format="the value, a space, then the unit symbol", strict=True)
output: 275 mV
